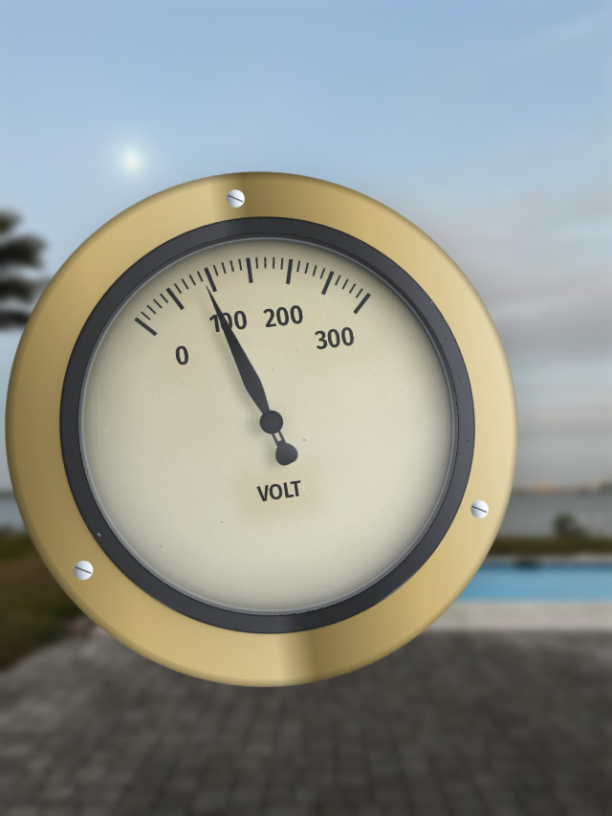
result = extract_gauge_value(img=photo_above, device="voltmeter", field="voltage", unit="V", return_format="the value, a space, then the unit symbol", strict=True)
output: 90 V
